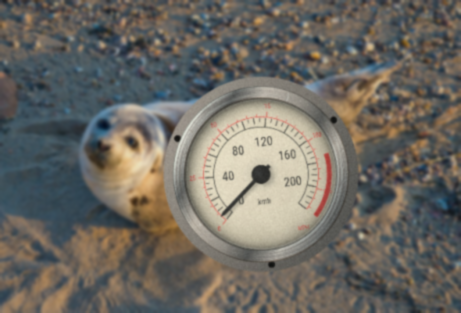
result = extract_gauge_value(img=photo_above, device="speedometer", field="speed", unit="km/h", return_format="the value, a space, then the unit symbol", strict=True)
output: 5 km/h
